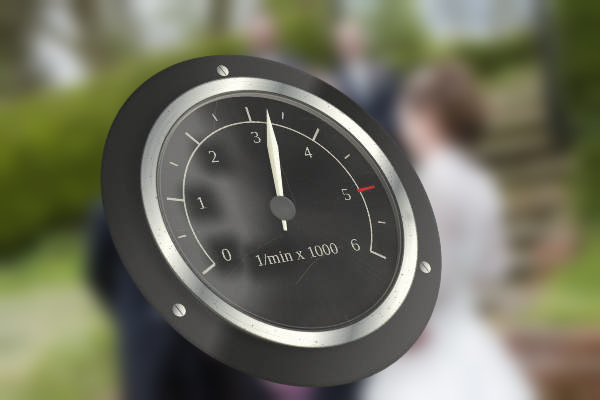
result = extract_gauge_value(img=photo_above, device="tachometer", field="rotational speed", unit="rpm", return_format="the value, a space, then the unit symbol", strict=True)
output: 3250 rpm
